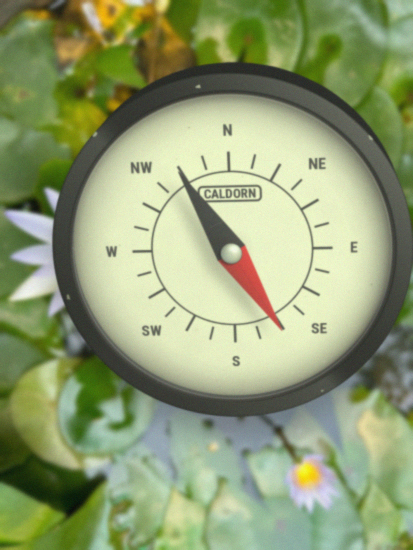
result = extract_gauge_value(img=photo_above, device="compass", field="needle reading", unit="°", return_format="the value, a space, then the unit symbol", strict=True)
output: 150 °
